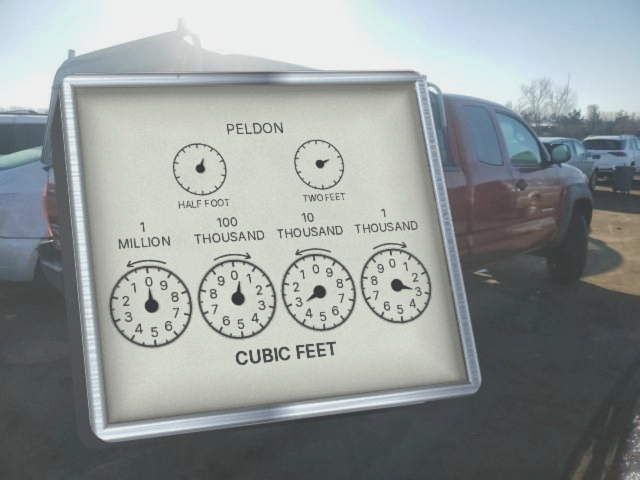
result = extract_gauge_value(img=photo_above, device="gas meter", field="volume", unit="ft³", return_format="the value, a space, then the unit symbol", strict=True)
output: 3300 ft³
